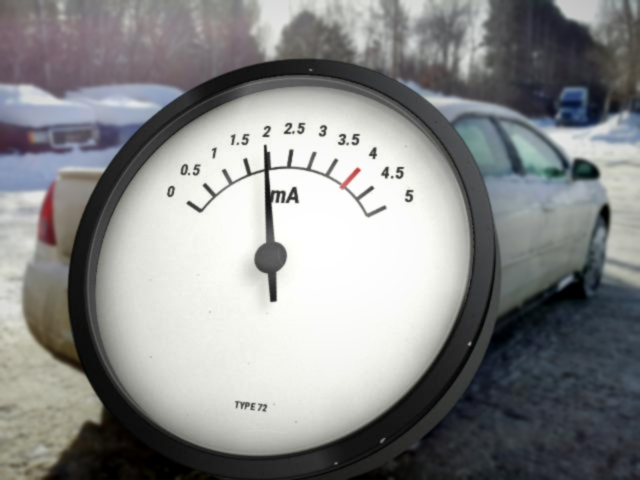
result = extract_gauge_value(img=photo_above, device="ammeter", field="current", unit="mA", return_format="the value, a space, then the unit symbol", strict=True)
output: 2 mA
